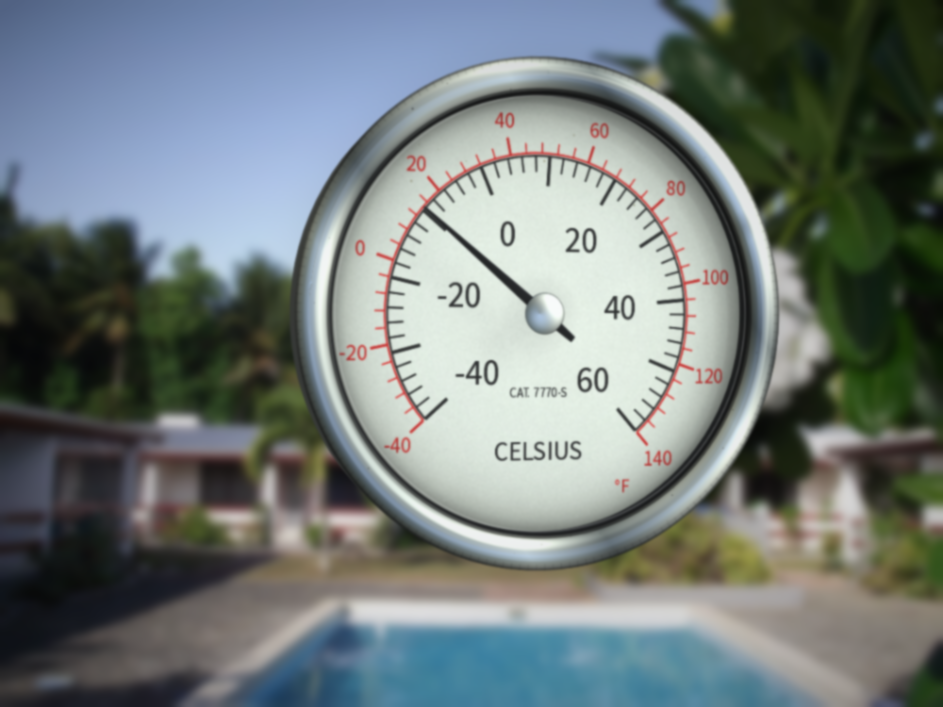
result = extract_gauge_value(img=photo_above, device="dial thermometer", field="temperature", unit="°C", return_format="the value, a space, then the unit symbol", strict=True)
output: -10 °C
